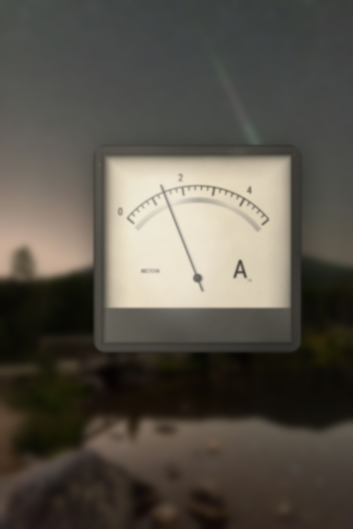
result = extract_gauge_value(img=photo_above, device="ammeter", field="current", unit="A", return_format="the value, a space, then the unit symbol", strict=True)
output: 1.4 A
